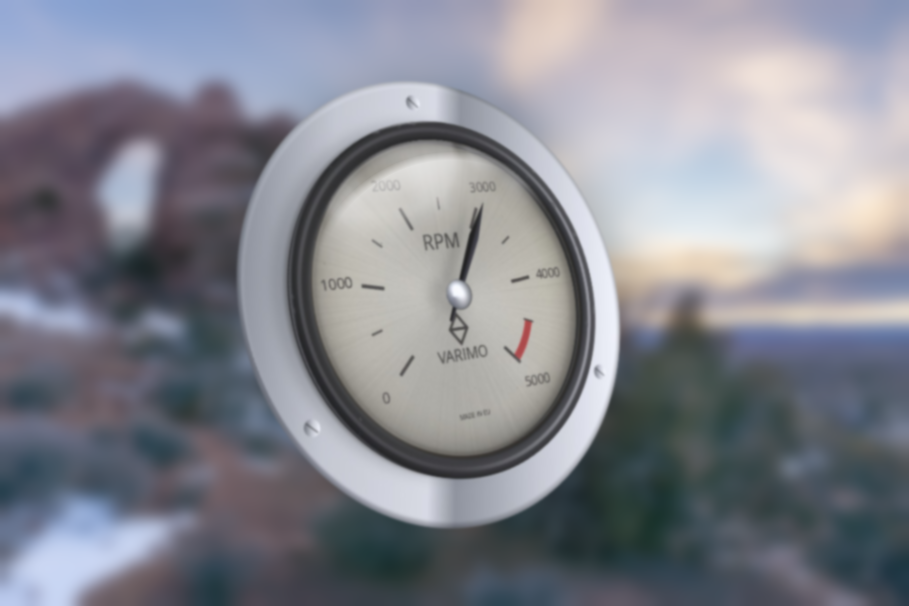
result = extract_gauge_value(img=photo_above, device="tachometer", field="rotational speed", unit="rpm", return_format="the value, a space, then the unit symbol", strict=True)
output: 3000 rpm
